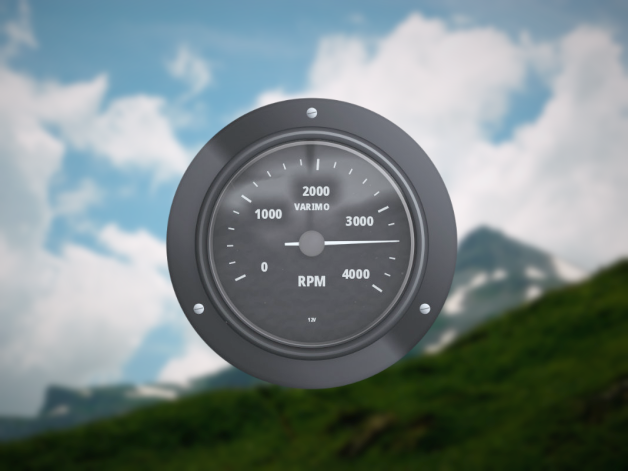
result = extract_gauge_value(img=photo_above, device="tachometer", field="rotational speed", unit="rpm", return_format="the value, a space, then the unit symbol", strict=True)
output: 3400 rpm
